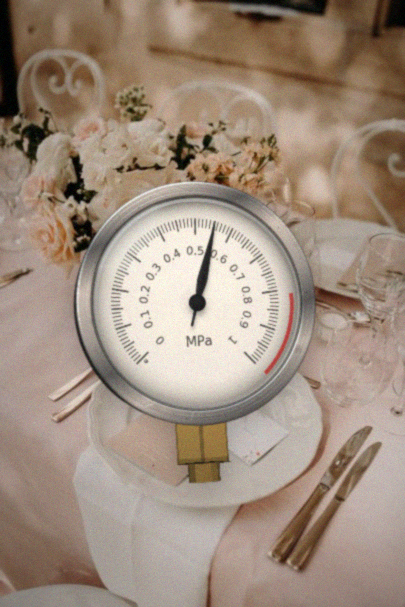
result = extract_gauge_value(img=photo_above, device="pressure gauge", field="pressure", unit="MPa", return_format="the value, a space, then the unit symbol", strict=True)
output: 0.55 MPa
